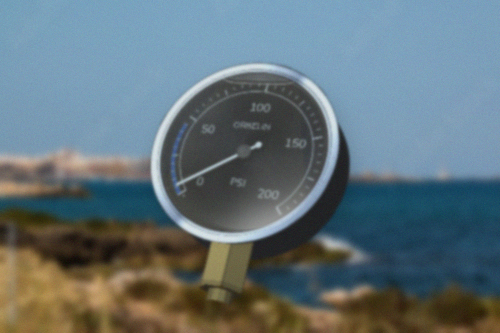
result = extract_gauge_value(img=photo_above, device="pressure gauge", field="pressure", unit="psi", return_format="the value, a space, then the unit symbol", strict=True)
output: 5 psi
